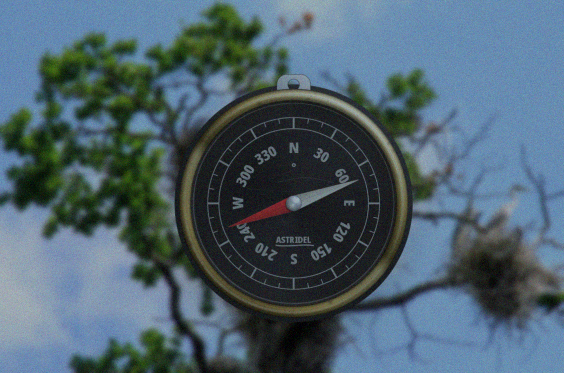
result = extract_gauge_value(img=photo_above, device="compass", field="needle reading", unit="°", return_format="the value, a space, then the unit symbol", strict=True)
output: 250 °
